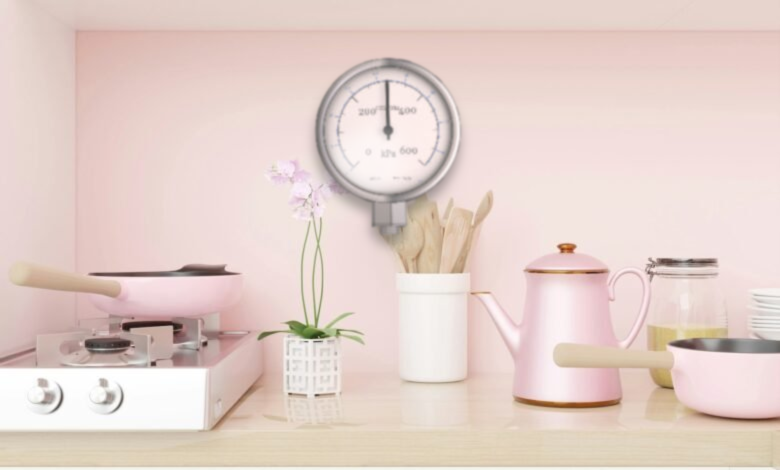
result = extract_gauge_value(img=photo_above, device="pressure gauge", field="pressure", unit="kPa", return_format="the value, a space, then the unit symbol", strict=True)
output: 300 kPa
